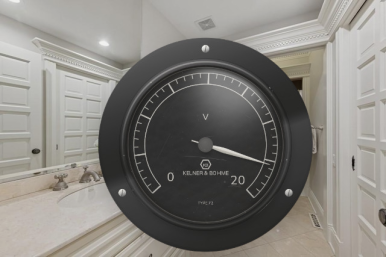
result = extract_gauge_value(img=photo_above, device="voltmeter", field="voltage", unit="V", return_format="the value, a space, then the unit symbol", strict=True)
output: 17.75 V
